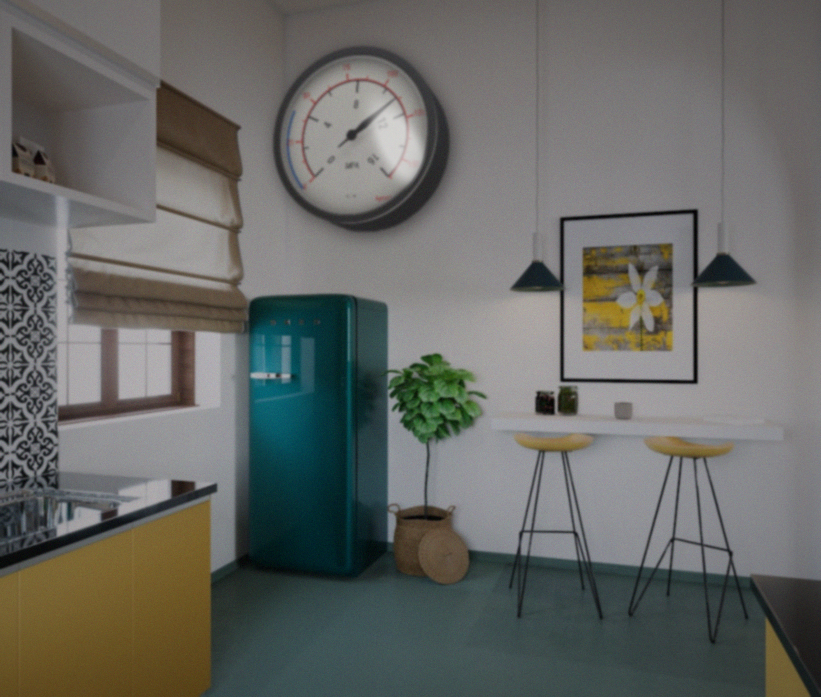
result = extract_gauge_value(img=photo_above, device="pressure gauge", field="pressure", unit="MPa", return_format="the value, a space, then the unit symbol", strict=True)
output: 11 MPa
